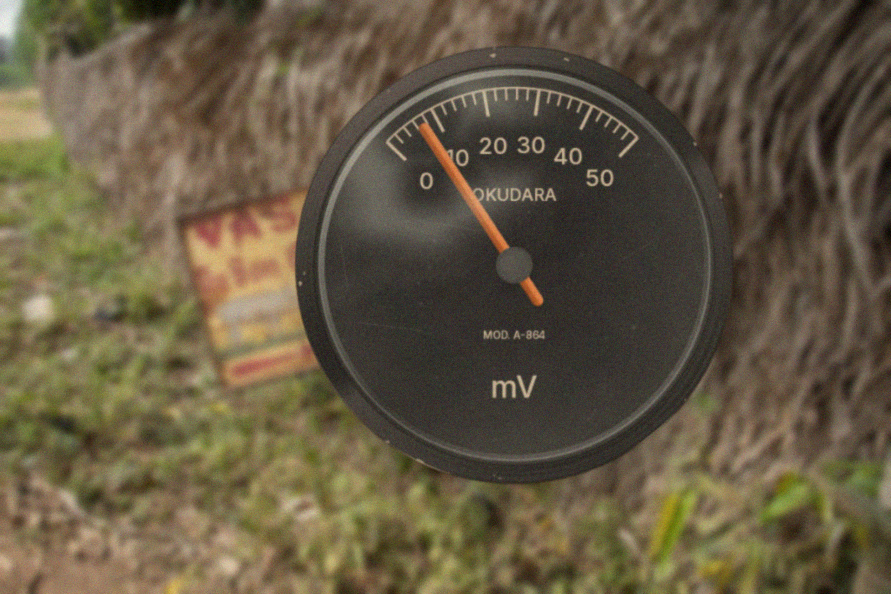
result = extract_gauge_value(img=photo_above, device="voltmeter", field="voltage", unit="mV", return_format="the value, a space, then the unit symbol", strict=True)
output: 7 mV
